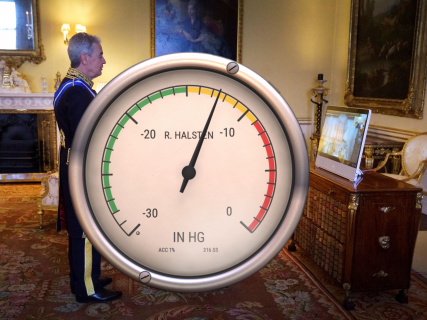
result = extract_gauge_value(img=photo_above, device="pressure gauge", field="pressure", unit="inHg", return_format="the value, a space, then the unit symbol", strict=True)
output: -12.5 inHg
